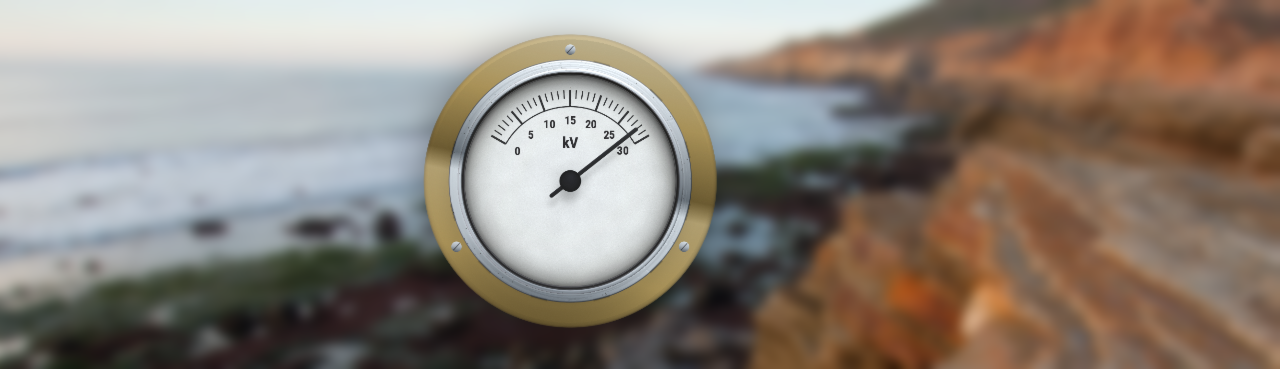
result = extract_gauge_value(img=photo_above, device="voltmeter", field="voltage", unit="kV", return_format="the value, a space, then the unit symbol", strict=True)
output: 28 kV
